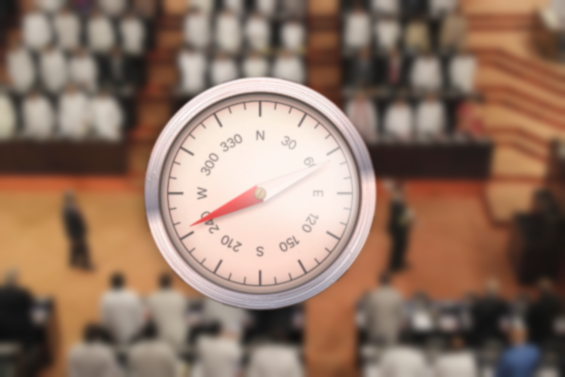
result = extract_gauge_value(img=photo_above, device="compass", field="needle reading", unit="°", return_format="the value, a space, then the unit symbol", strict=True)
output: 245 °
